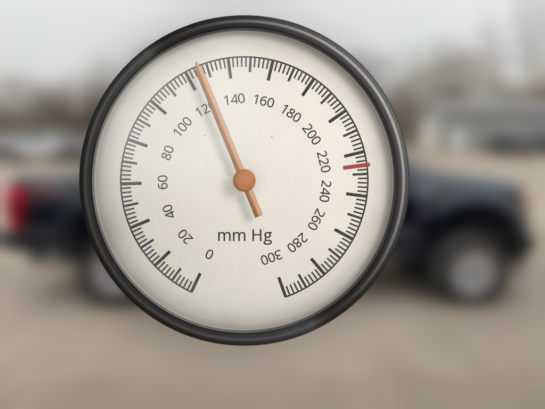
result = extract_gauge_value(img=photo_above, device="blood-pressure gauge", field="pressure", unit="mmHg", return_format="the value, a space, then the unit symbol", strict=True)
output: 126 mmHg
